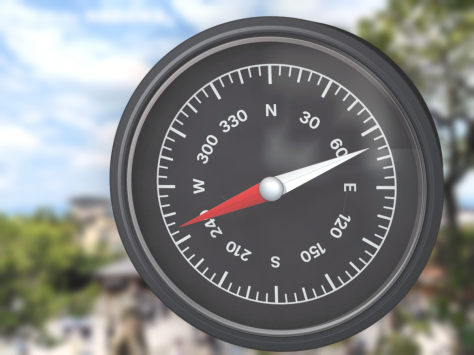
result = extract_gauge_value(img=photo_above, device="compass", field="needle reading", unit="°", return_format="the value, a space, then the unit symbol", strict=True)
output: 247.5 °
